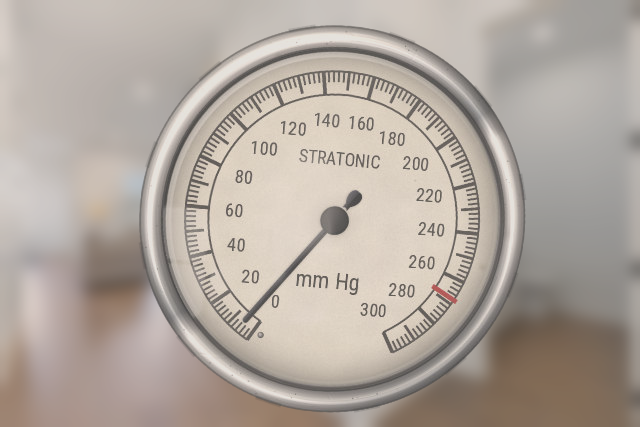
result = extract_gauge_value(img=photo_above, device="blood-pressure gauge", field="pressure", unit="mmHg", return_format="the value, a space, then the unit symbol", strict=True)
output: 6 mmHg
